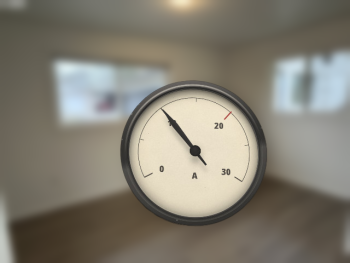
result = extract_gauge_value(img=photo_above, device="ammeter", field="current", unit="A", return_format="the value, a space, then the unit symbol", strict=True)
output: 10 A
